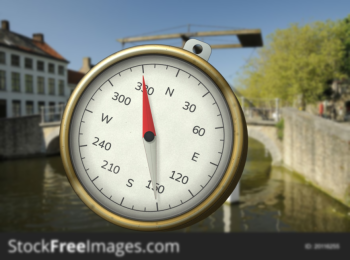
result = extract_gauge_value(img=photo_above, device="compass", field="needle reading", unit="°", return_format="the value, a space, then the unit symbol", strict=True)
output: 330 °
